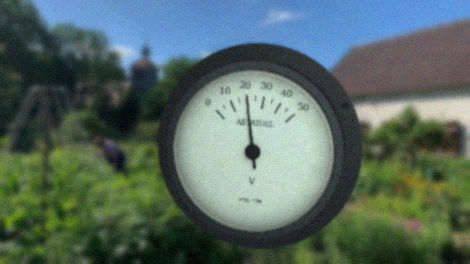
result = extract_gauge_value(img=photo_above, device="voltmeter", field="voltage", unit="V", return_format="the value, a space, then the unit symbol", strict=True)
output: 20 V
